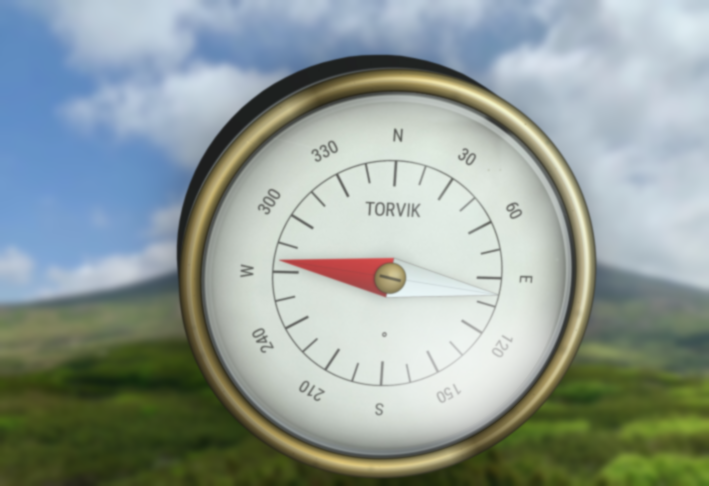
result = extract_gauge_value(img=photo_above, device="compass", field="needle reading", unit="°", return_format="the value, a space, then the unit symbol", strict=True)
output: 277.5 °
